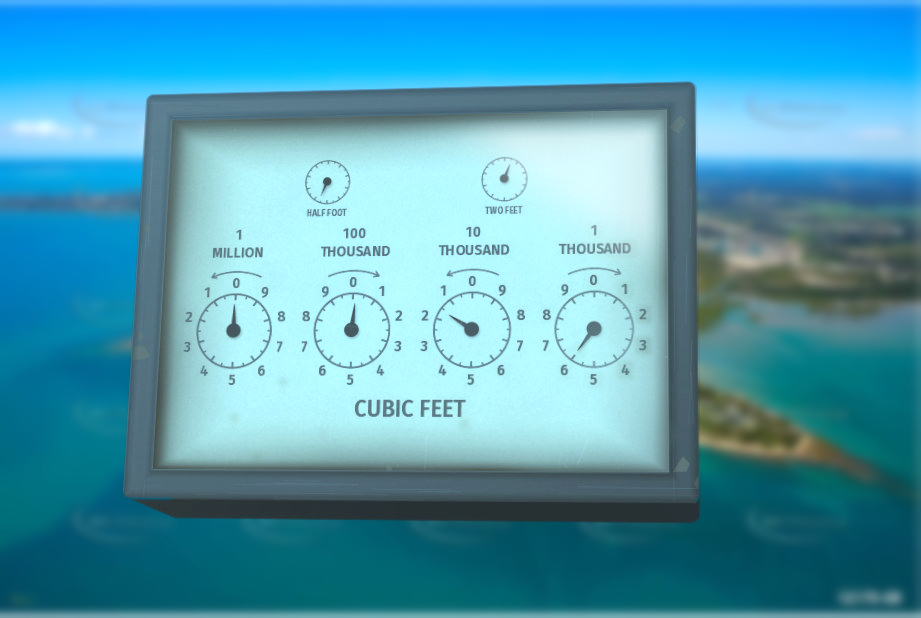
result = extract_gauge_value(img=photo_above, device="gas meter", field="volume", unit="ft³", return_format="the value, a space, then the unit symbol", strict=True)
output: 1600 ft³
